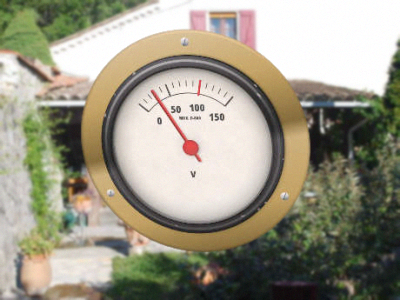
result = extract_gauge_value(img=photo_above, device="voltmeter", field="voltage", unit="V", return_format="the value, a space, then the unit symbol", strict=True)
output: 30 V
